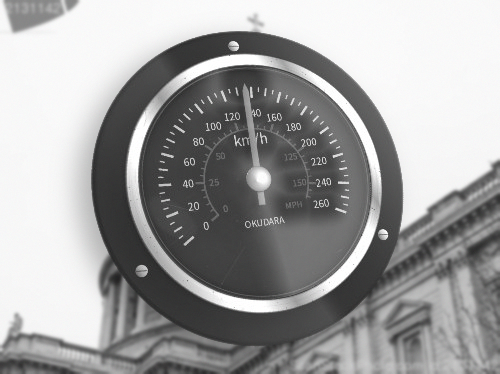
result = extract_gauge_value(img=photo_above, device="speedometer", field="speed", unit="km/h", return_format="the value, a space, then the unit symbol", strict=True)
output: 135 km/h
